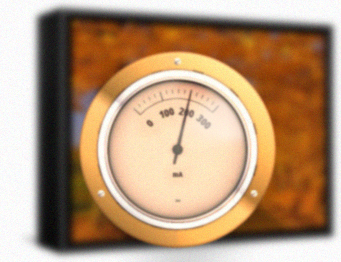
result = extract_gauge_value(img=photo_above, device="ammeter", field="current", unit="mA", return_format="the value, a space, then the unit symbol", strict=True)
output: 200 mA
